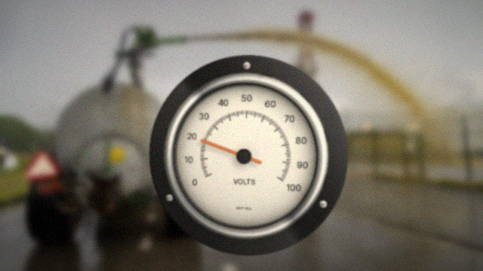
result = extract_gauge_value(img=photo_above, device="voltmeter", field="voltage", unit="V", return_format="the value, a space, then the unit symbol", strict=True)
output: 20 V
